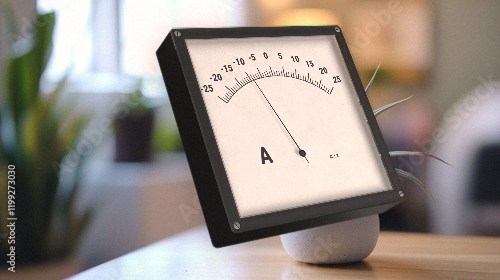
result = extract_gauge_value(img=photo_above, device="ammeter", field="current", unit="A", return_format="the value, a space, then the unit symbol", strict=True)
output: -10 A
